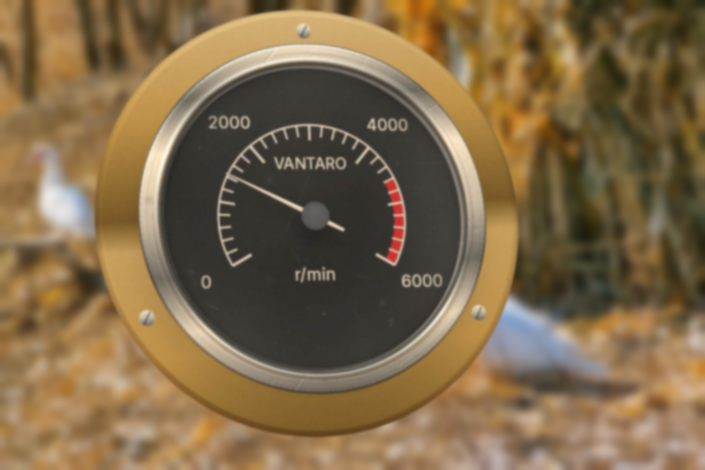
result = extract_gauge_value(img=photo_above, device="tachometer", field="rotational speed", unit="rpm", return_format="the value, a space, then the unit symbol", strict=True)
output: 1400 rpm
